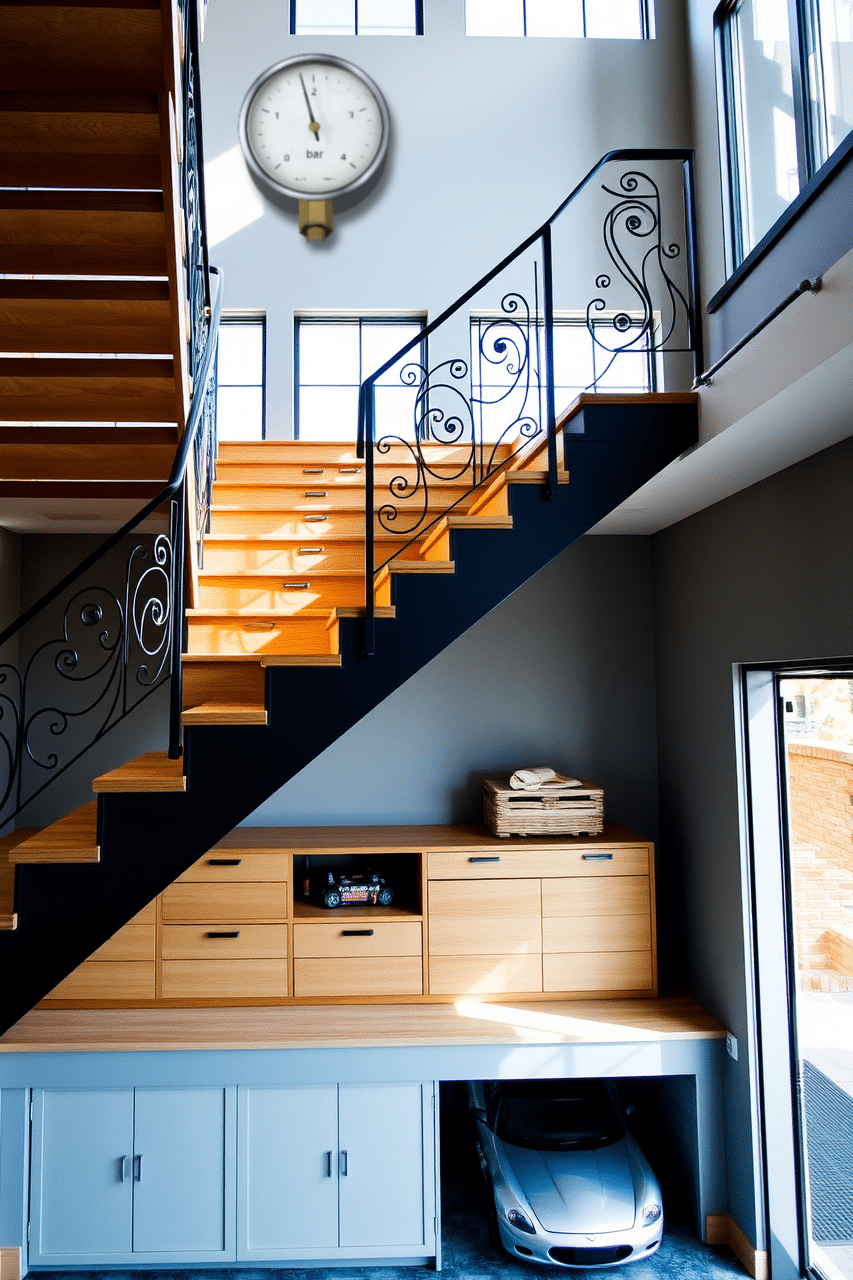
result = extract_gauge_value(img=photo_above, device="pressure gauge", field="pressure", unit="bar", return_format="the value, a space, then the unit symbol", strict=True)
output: 1.8 bar
